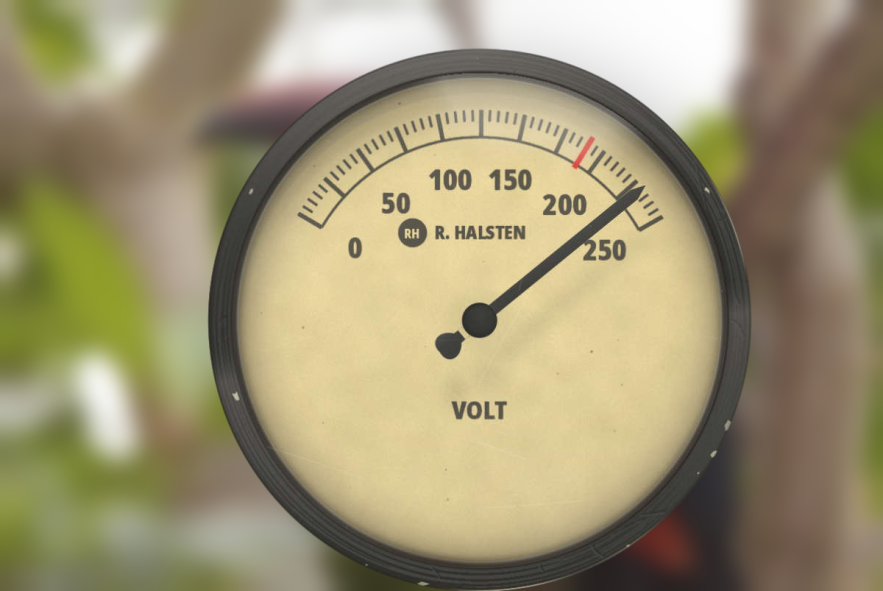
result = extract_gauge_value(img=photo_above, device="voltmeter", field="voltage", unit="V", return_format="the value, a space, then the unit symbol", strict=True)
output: 230 V
